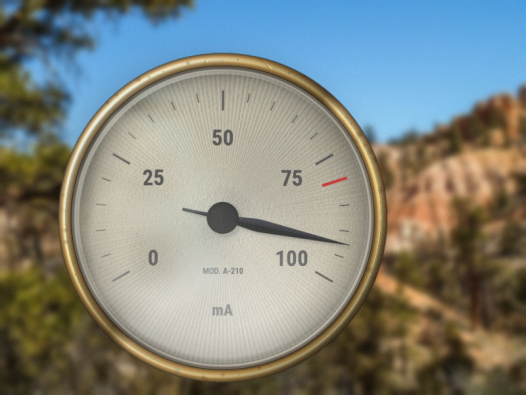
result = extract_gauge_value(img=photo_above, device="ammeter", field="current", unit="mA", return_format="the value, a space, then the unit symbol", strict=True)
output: 92.5 mA
